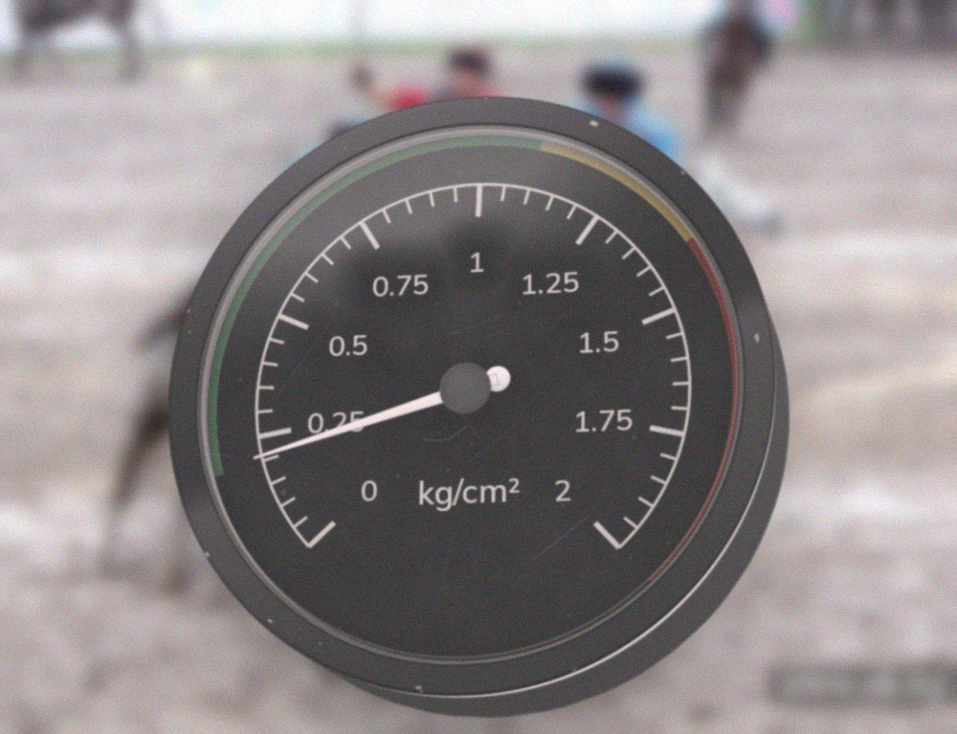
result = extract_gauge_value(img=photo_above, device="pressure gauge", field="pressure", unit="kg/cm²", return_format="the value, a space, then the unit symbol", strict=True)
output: 0.2 kg/cm²
